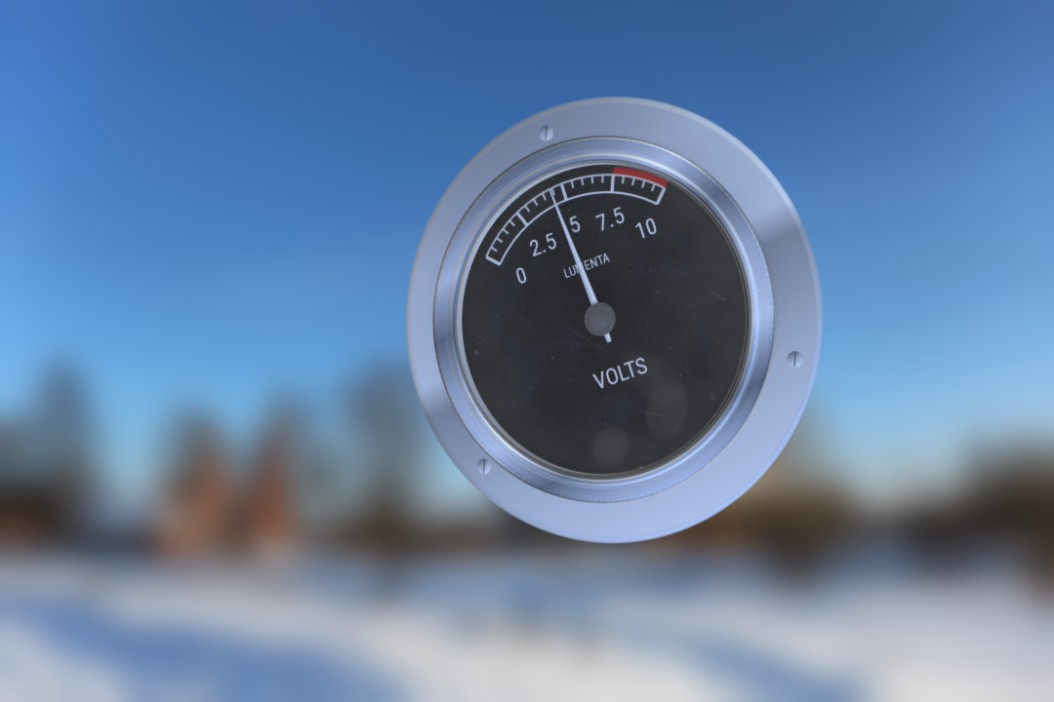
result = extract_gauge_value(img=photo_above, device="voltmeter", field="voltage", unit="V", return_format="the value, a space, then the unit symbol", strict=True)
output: 4.5 V
